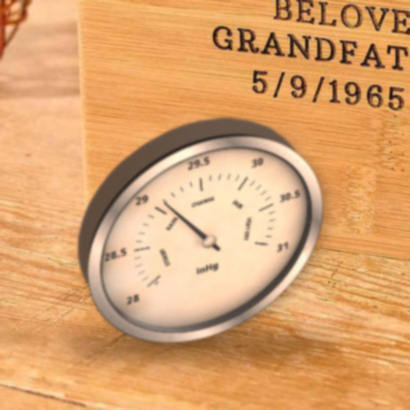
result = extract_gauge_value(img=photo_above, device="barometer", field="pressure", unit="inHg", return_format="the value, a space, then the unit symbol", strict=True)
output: 29.1 inHg
